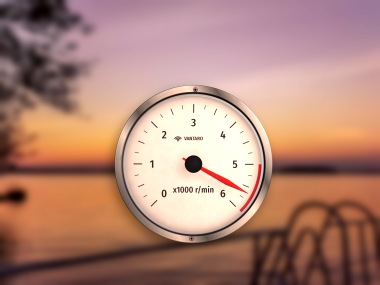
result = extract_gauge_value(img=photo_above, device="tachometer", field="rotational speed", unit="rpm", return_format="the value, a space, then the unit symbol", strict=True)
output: 5625 rpm
